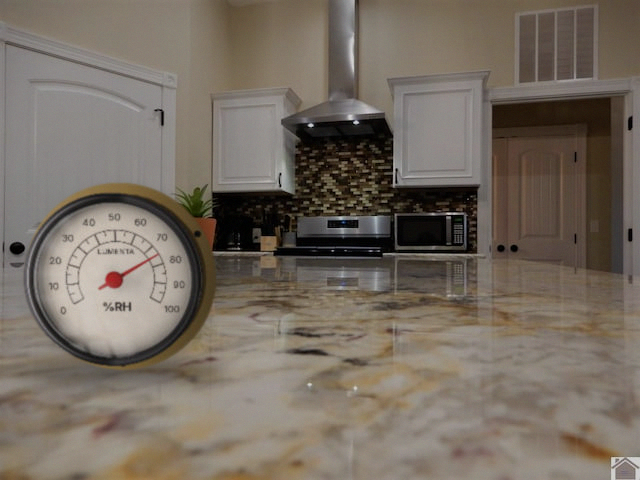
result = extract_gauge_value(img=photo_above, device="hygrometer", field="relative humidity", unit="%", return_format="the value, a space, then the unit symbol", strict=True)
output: 75 %
